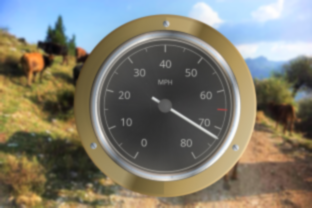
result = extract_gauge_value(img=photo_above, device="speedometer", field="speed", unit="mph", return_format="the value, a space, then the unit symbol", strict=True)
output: 72.5 mph
